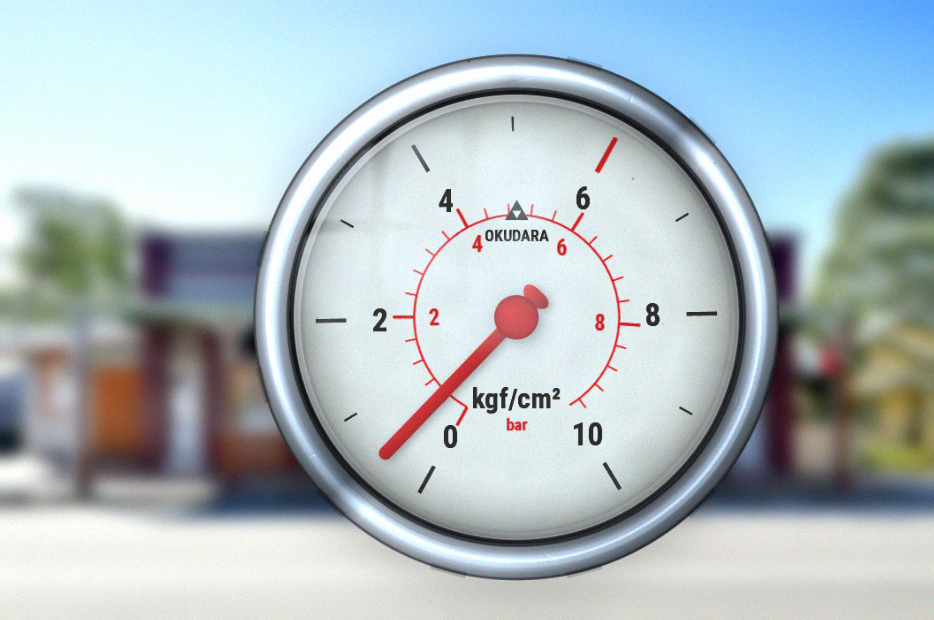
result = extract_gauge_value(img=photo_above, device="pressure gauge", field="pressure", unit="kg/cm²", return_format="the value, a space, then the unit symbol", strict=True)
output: 0.5 kg/cm²
